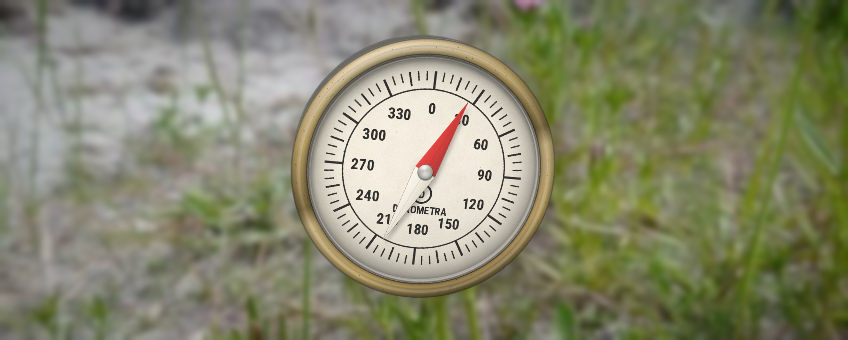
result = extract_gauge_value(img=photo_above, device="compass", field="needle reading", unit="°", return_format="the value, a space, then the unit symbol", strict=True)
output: 25 °
